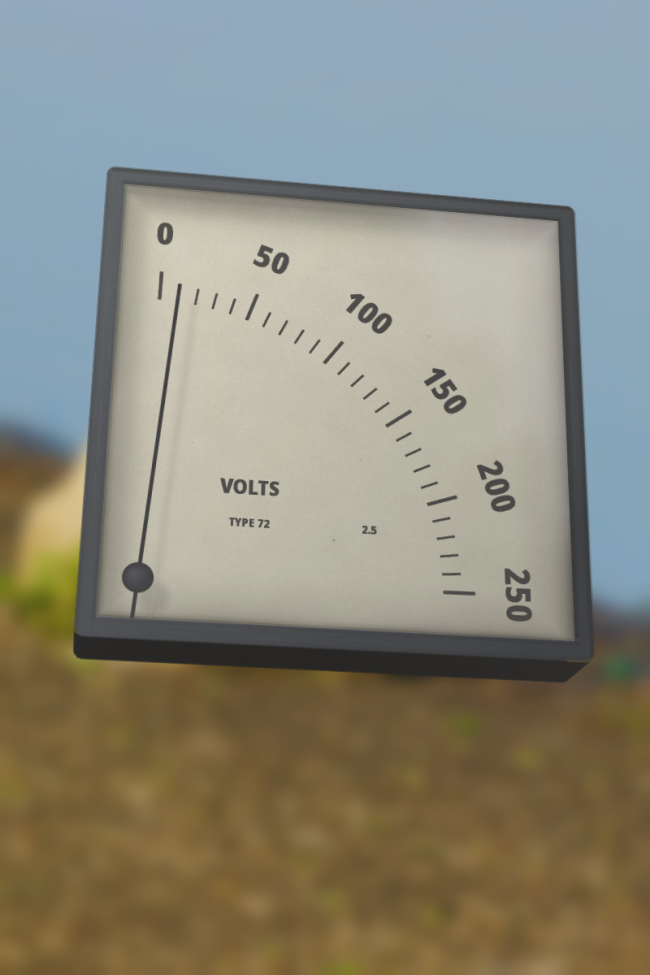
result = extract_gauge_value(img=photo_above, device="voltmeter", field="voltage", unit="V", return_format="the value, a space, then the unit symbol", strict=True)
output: 10 V
